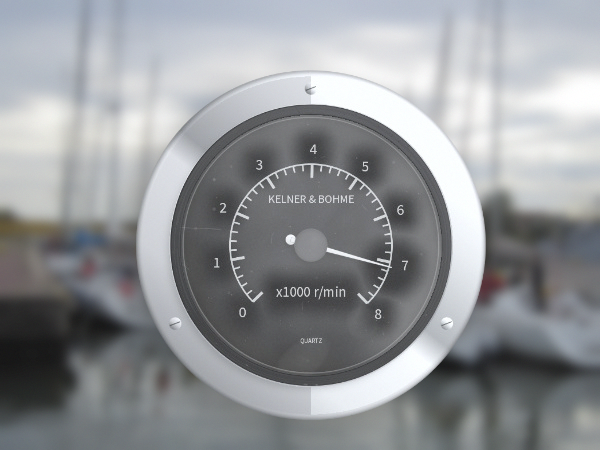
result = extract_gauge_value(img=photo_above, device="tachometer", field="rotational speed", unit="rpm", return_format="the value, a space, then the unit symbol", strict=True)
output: 7100 rpm
